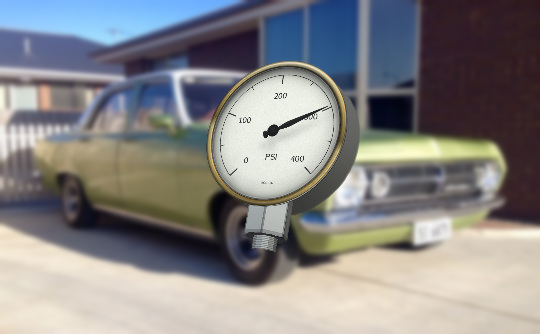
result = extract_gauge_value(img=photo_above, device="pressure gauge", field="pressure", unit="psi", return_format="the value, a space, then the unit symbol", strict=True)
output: 300 psi
